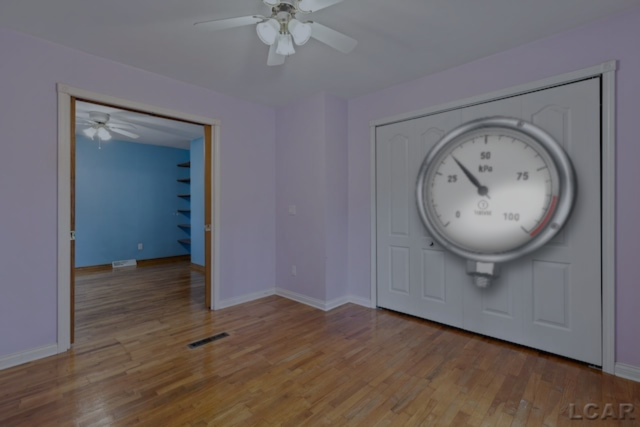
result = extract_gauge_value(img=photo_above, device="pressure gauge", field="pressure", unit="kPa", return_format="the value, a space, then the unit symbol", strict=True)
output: 35 kPa
